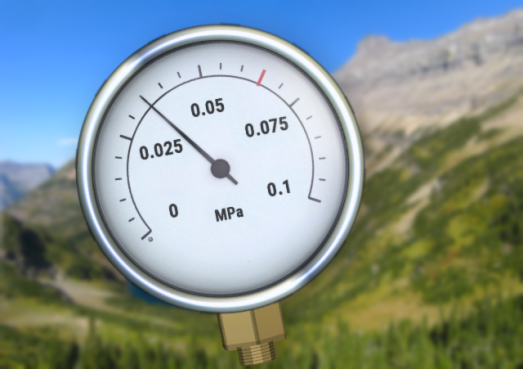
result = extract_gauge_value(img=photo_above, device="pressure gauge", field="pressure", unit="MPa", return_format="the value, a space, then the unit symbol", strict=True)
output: 0.035 MPa
